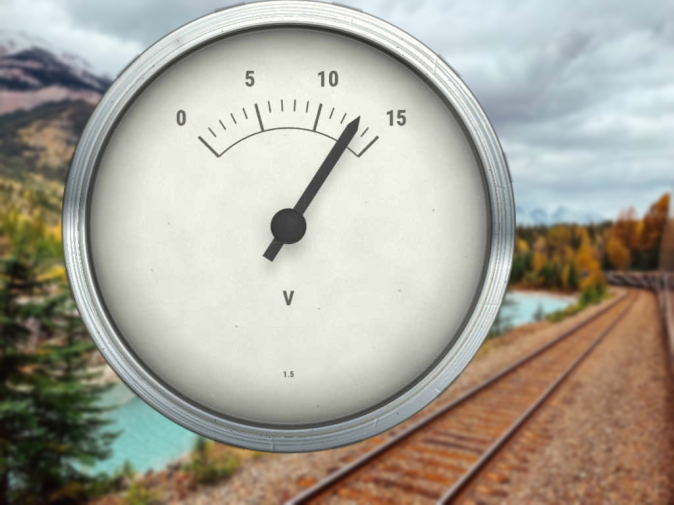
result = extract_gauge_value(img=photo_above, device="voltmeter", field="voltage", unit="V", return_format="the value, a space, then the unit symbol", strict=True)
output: 13 V
